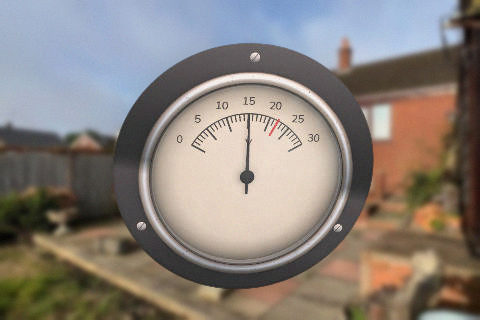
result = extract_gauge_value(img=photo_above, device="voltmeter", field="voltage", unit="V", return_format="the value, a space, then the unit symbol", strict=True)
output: 15 V
